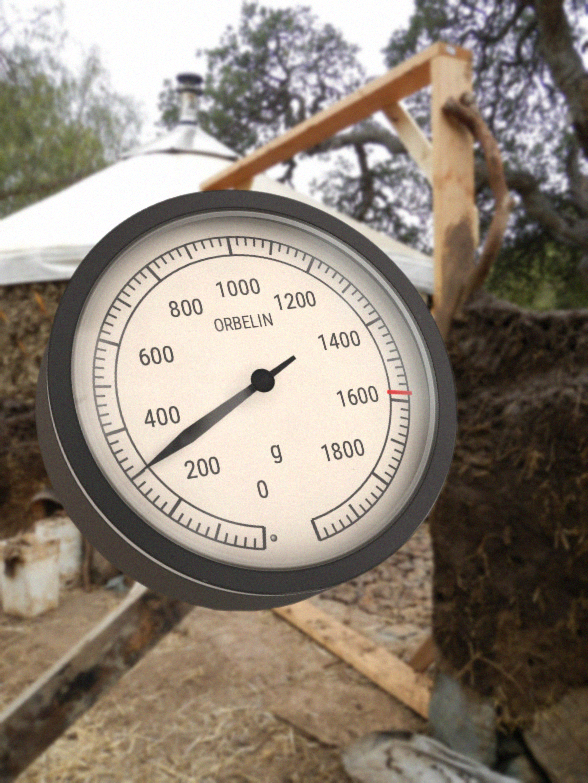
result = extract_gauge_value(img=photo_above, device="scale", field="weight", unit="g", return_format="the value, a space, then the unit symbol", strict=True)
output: 300 g
